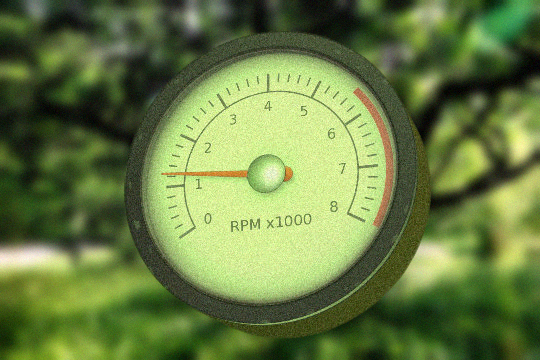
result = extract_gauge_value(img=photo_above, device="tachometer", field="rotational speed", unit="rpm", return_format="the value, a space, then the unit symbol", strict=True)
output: 1200 rpm
